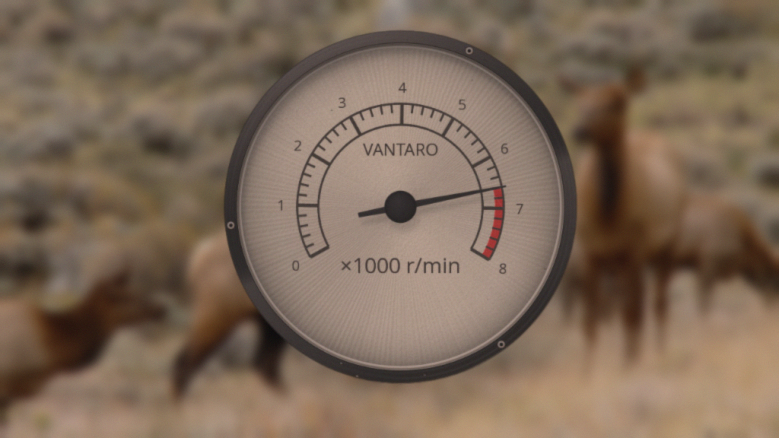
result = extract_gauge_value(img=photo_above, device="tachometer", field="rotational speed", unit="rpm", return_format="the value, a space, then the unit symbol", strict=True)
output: 6600 rpm
